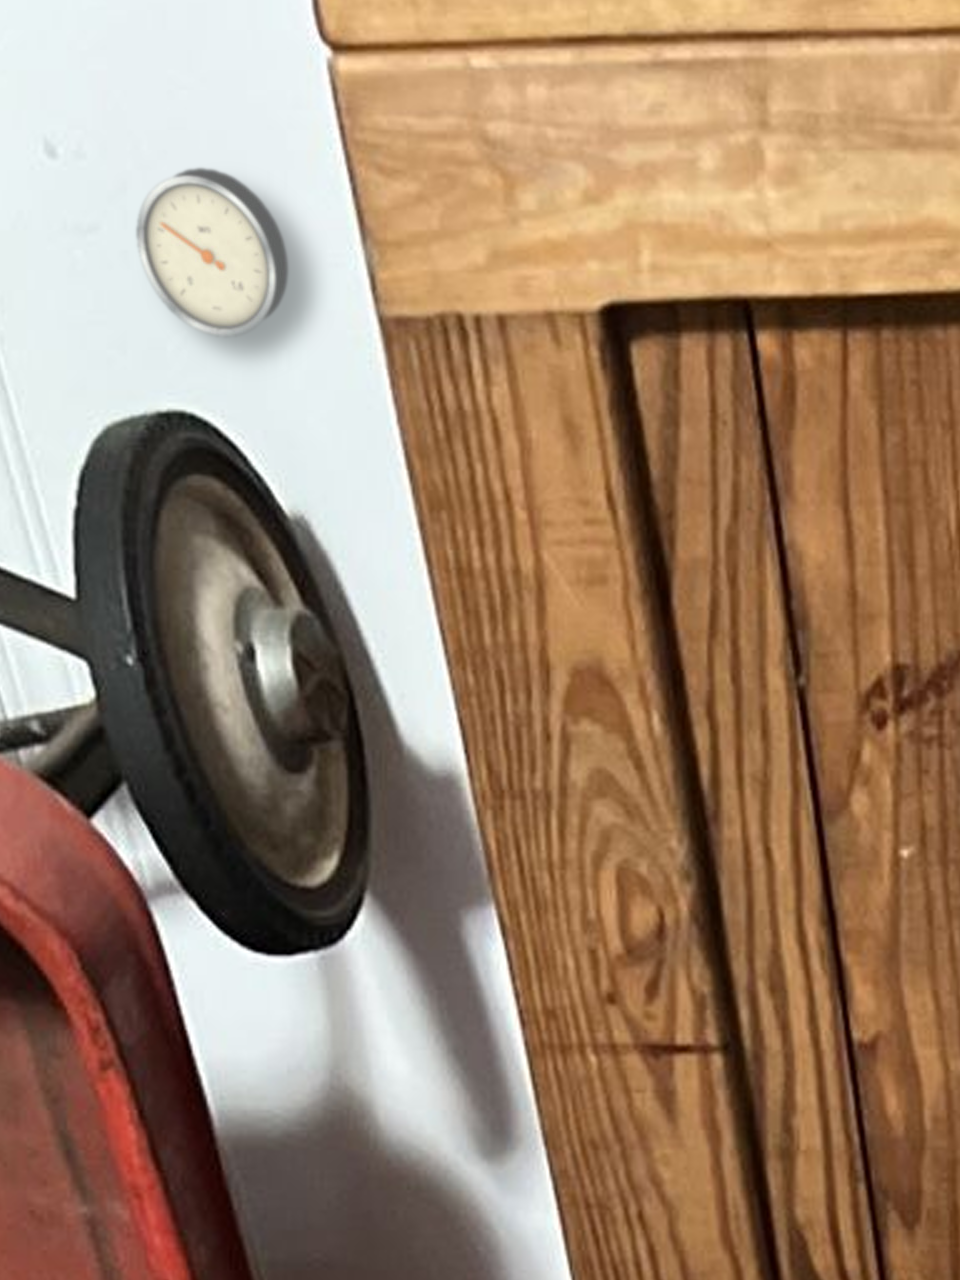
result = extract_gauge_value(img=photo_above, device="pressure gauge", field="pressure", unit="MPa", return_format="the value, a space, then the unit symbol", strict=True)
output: 0.45 MPa
